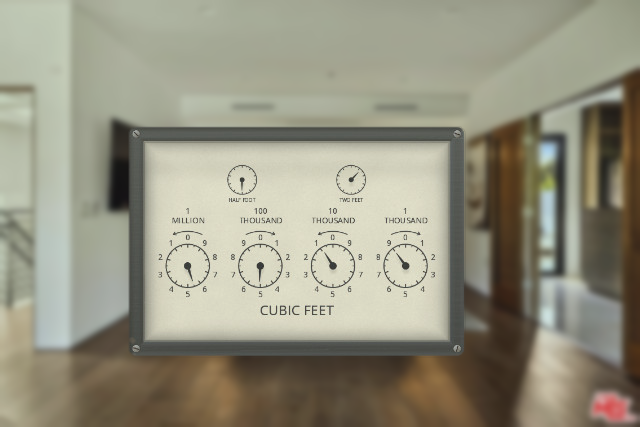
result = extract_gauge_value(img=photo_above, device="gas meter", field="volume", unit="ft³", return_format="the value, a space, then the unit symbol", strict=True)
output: 550900 ft³
